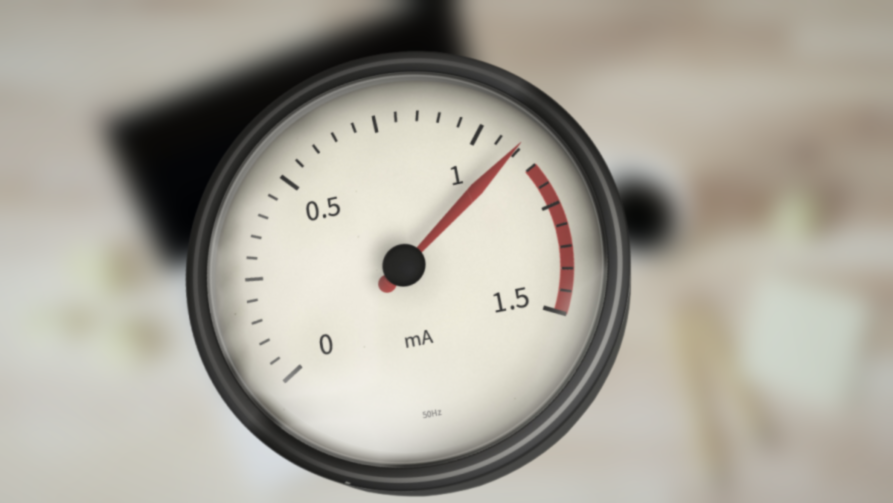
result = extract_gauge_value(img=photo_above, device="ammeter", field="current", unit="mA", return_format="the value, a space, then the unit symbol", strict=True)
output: 1.1 mA
